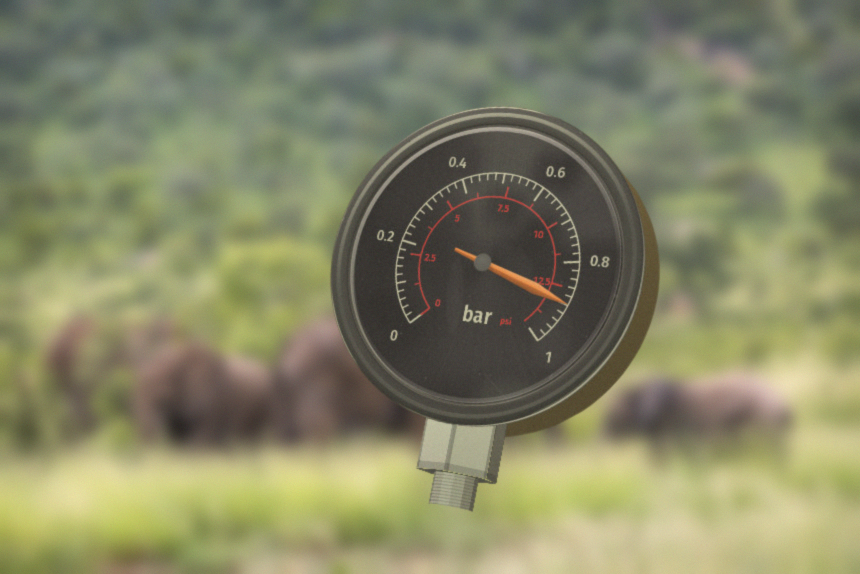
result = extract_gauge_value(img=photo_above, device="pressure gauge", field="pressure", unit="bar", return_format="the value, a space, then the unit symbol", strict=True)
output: 0.9 bar
